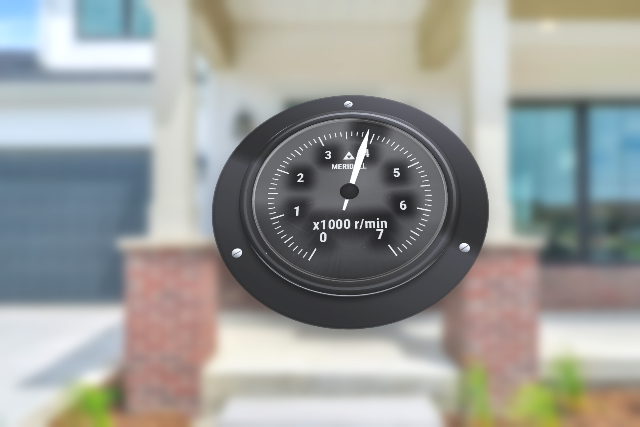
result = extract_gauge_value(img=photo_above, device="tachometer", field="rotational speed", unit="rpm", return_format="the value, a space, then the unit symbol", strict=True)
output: 3900 rpm
